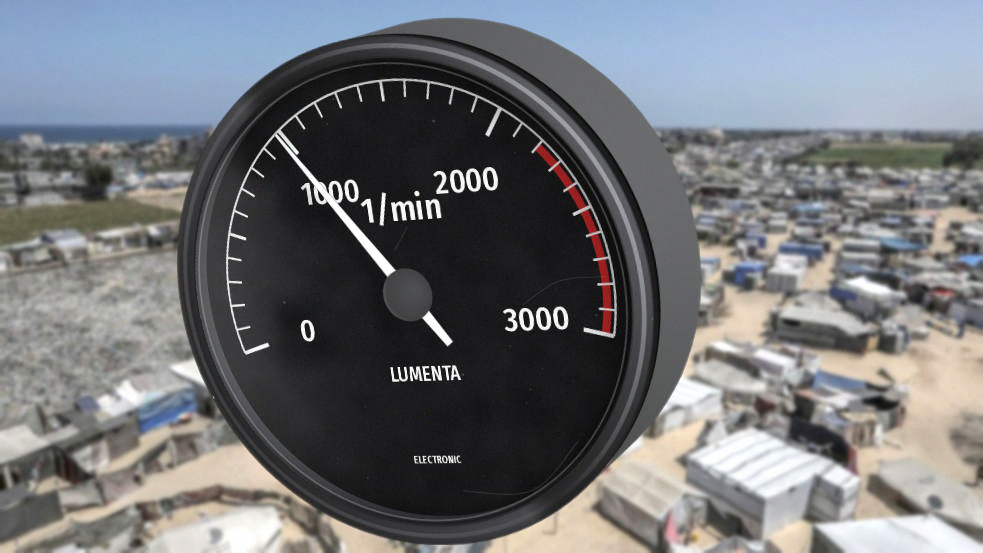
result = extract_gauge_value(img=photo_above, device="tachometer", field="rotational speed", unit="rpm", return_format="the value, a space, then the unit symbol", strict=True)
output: 1000 rpm
